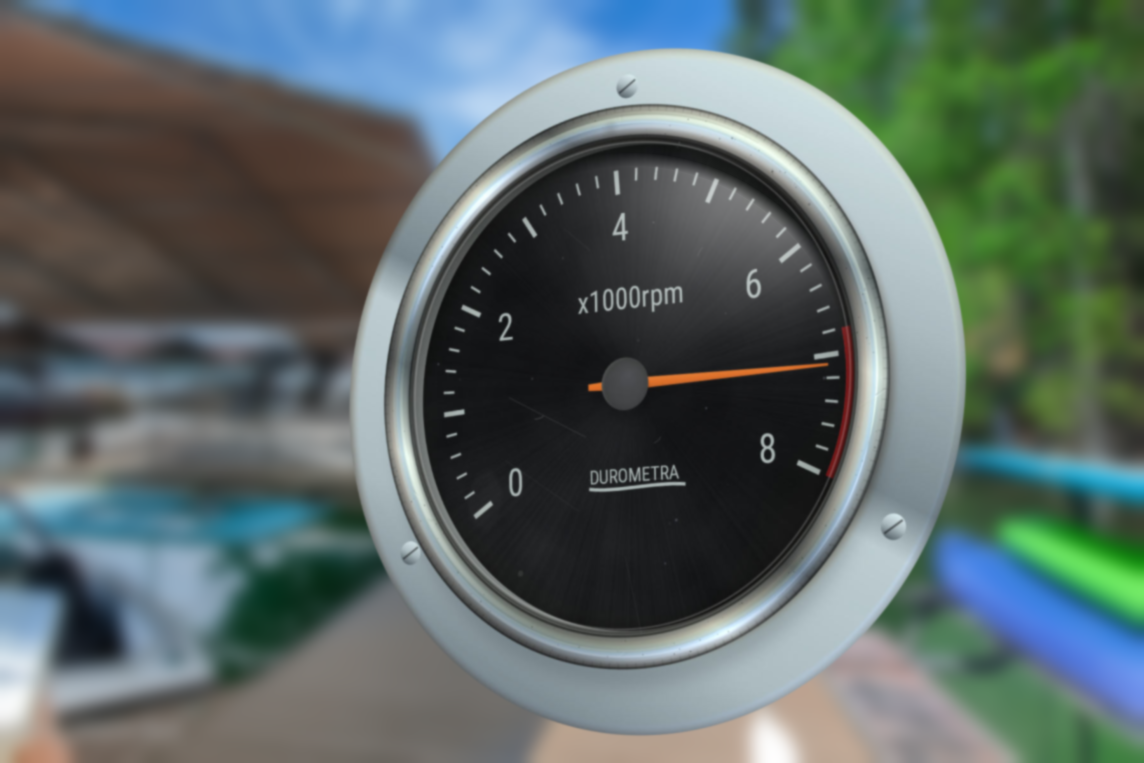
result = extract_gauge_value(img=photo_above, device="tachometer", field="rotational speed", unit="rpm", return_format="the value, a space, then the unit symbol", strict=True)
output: 7100 rpm
